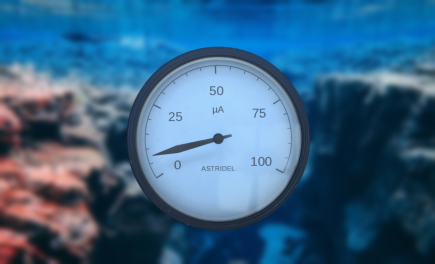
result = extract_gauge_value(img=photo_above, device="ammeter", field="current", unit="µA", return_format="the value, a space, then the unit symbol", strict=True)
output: 7.5 µA
